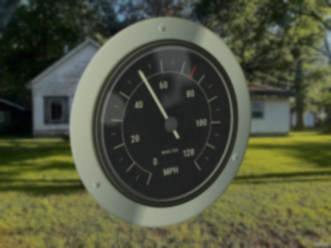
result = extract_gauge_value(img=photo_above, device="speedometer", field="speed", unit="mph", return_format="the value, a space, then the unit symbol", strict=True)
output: 50 mph
